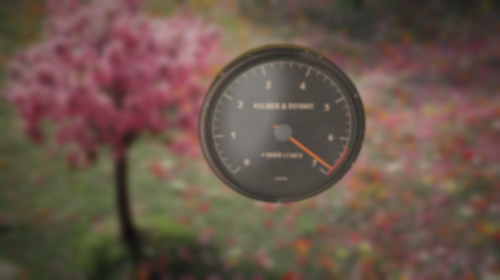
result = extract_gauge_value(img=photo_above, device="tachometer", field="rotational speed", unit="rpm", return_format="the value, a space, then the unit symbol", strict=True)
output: 6800 rpm
